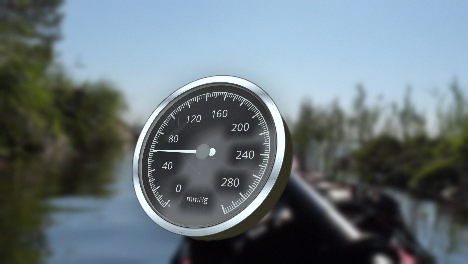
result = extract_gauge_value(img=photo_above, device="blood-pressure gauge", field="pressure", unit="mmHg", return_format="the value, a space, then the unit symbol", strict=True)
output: 60 mmHg
